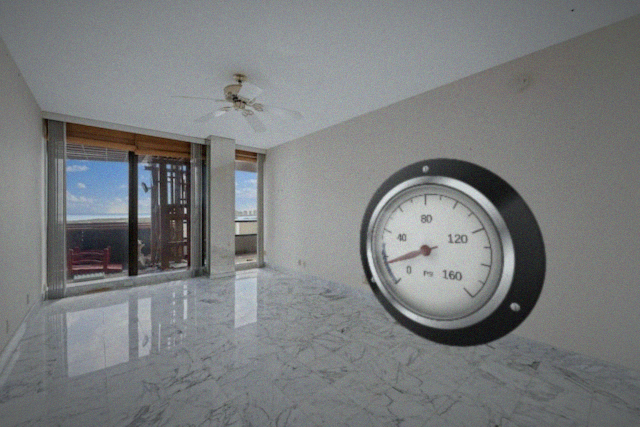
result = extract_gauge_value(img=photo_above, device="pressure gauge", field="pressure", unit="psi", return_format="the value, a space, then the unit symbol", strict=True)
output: 15 psi
